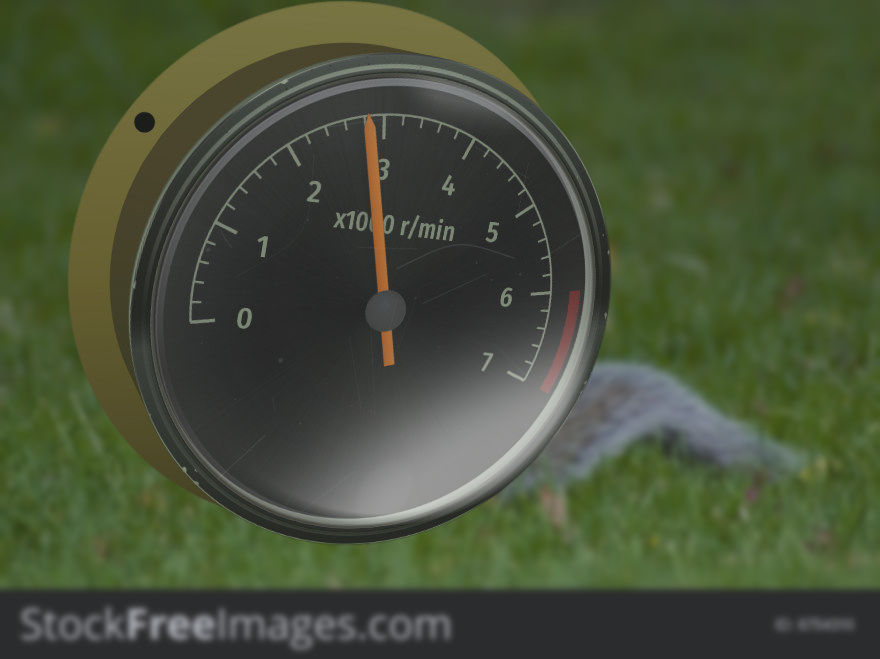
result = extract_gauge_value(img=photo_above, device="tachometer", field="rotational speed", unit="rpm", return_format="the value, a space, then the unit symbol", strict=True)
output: 2800 rpm
